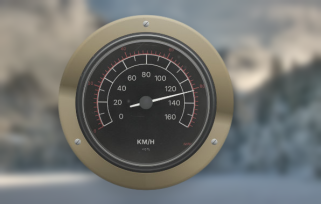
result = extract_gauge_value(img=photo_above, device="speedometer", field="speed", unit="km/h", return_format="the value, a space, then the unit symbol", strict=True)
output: 130 km/h
